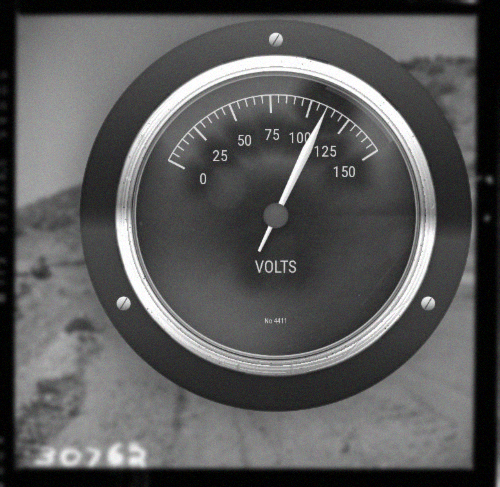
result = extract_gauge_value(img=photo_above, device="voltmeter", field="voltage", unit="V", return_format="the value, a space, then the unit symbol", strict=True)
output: 110 V
